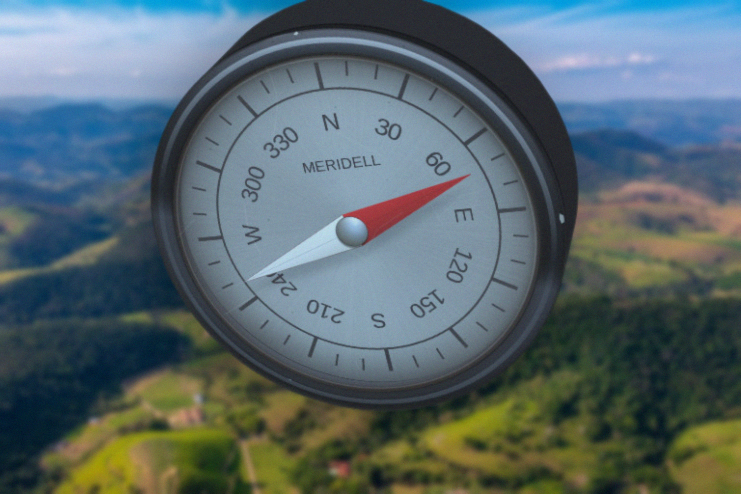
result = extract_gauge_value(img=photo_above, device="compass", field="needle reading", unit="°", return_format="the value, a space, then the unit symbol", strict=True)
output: 70 °
